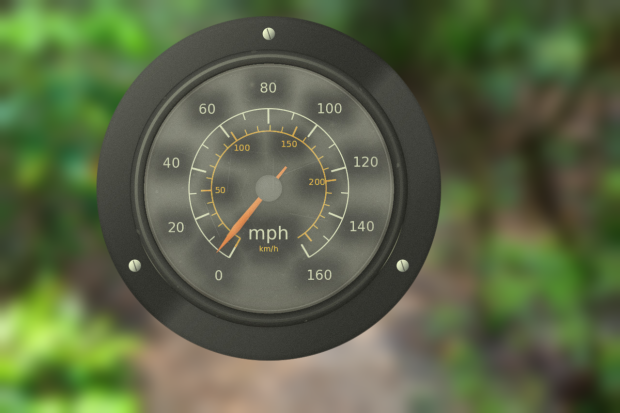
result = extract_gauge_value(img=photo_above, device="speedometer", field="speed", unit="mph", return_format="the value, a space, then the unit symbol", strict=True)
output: 5 mph
